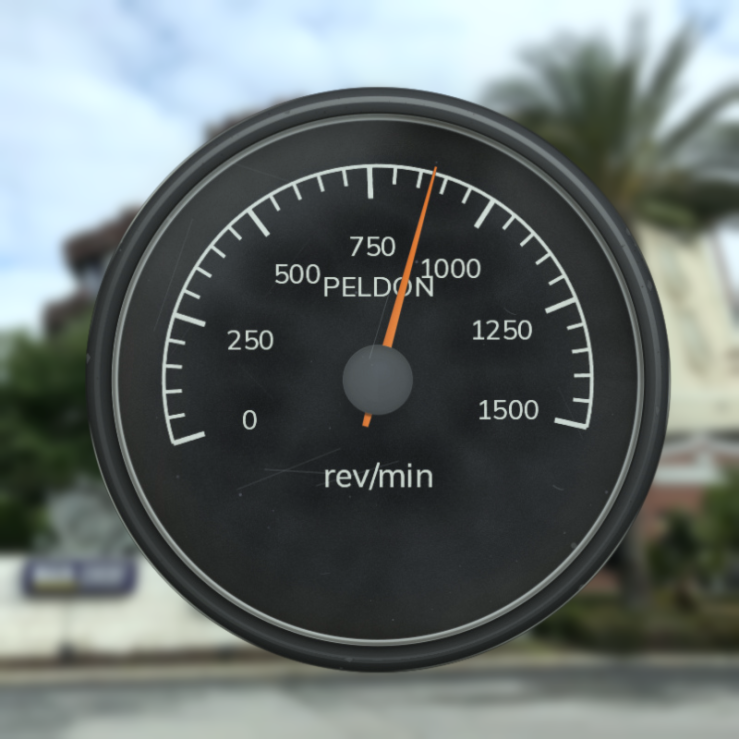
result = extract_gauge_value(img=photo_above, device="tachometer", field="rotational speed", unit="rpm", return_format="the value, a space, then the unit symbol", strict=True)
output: 875 rpm
